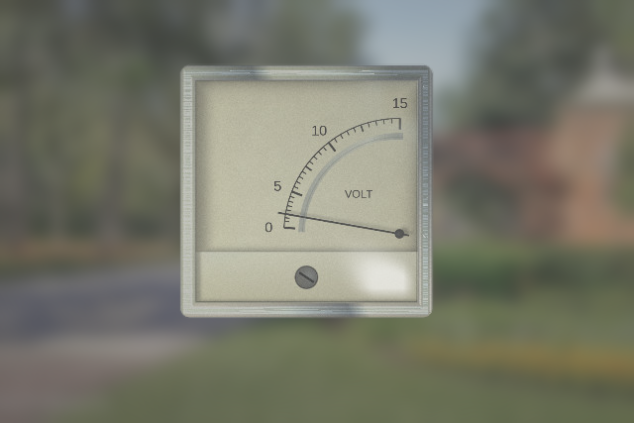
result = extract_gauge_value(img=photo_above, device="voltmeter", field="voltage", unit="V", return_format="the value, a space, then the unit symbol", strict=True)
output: 2.5 V
